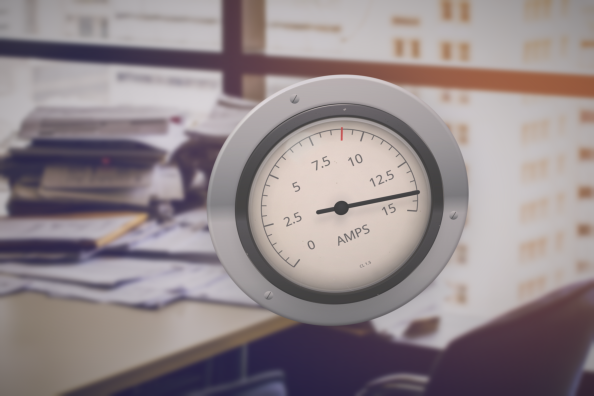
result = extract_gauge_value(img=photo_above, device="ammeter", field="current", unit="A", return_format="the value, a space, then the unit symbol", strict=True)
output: 14 A
